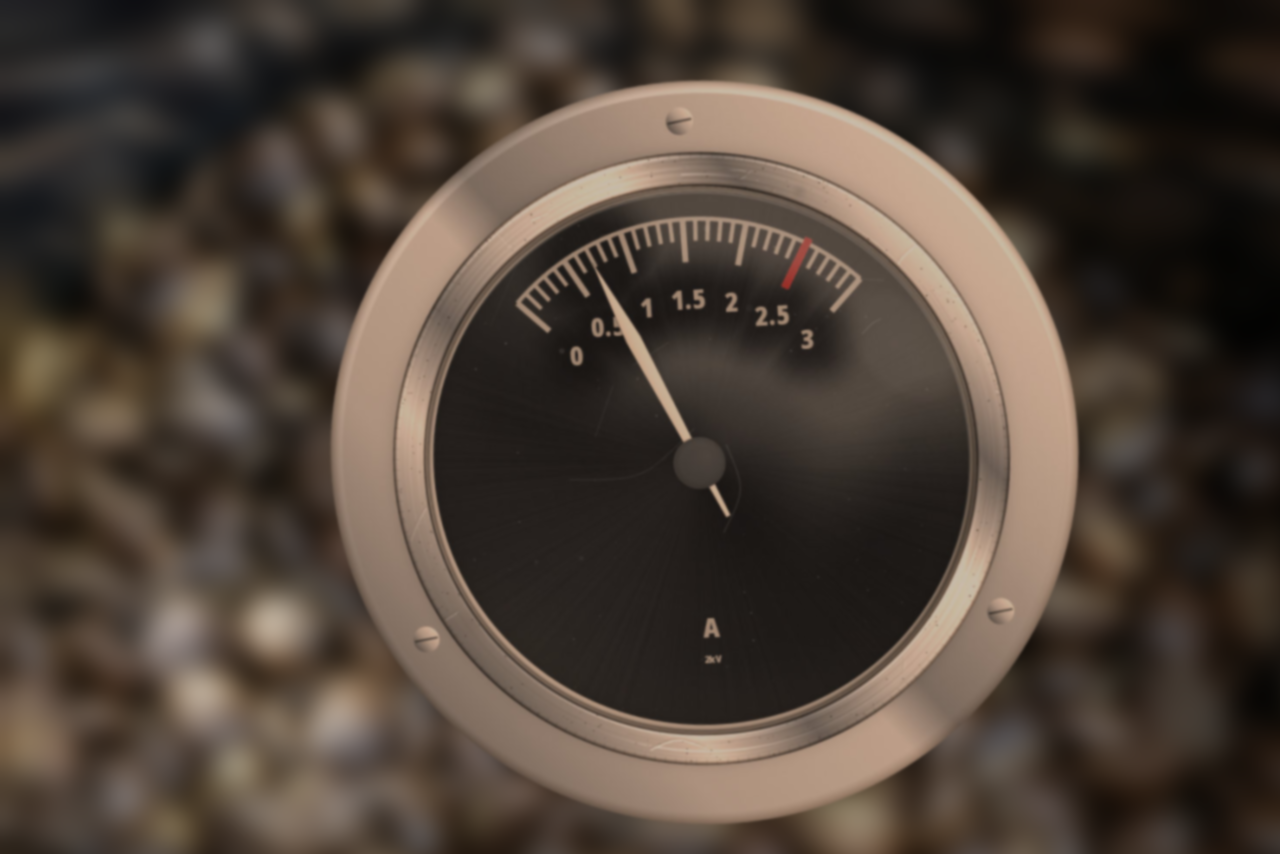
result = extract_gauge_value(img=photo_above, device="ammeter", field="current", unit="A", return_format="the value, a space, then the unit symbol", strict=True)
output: 0.7 A
